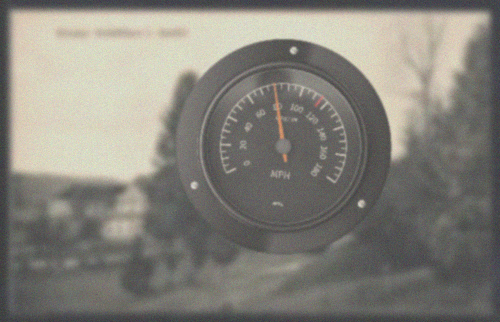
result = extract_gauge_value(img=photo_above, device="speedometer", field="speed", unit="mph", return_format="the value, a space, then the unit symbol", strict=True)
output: 80 mph
